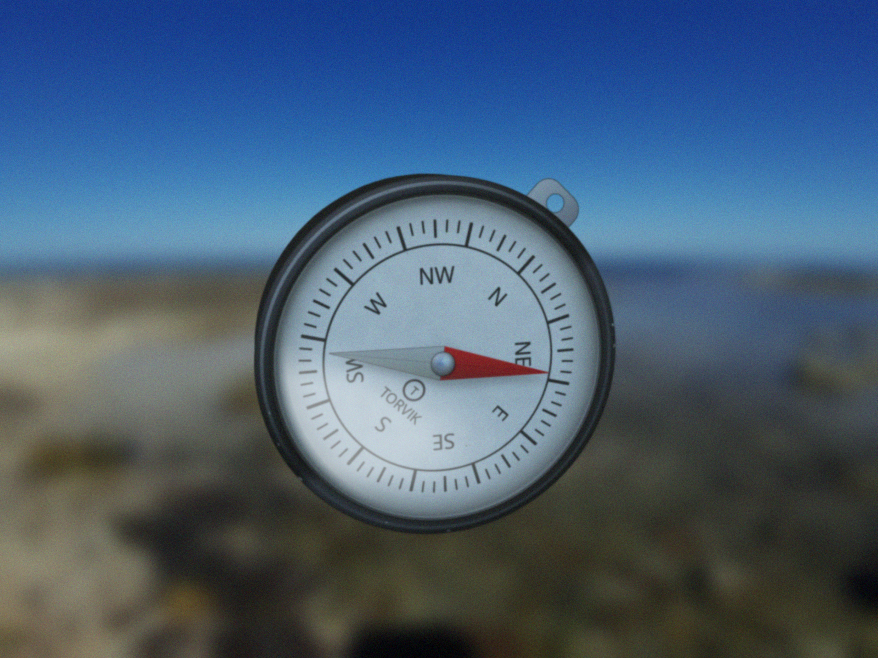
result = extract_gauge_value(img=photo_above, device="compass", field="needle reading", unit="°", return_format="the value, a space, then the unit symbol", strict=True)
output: 55 °
